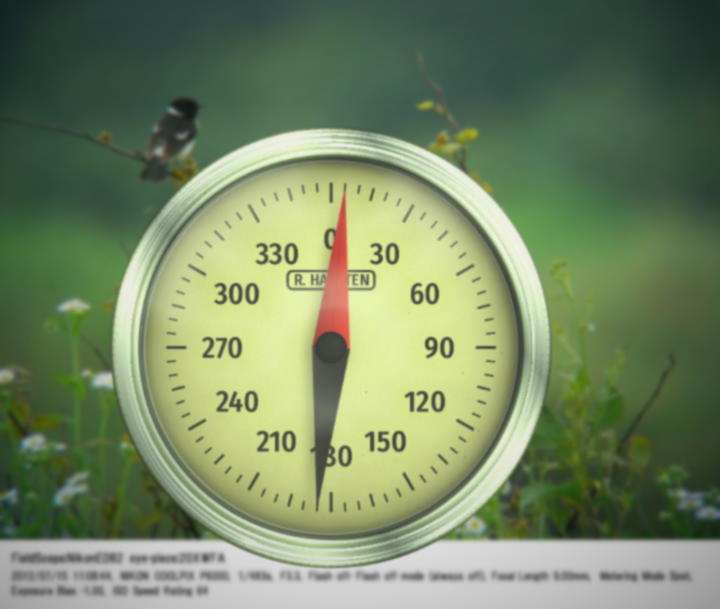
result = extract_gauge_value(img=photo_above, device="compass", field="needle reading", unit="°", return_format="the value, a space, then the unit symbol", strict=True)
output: 5 °
